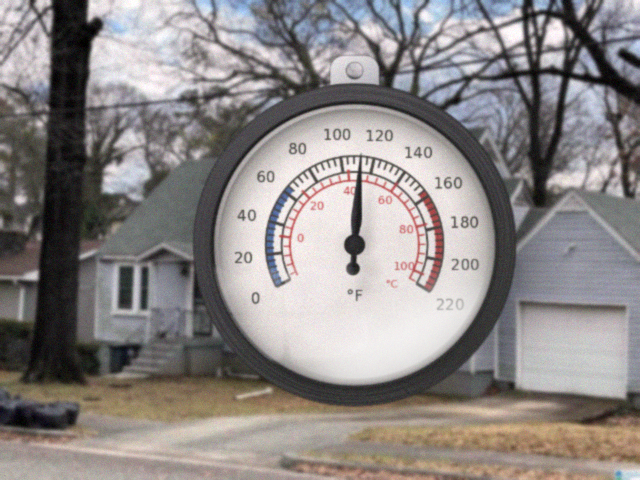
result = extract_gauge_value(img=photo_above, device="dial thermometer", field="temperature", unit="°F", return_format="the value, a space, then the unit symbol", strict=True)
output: 112 °F
